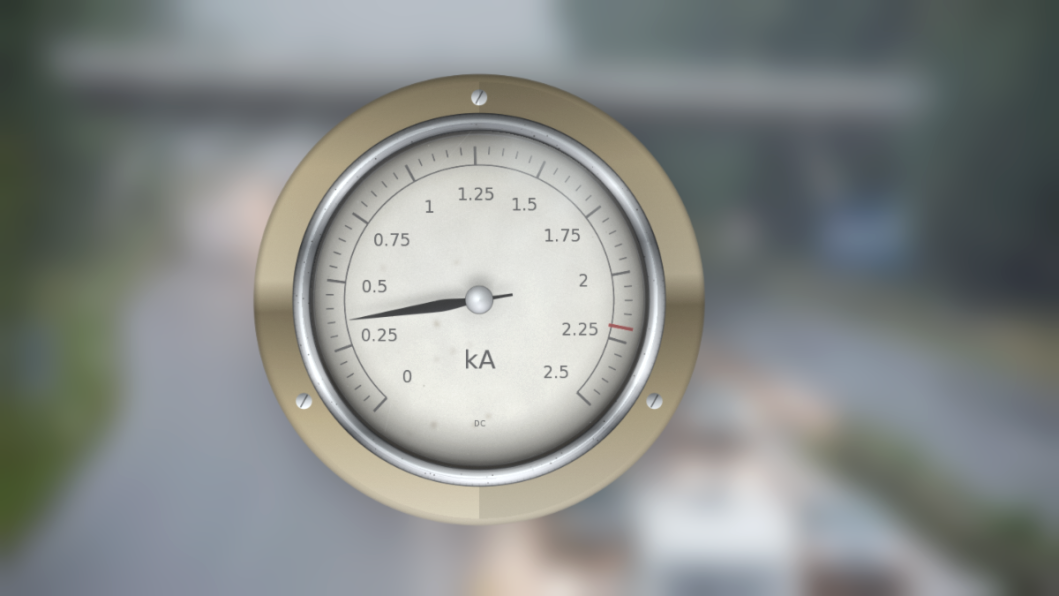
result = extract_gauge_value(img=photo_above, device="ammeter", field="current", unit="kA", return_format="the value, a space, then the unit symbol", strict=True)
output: 0.35 kA
